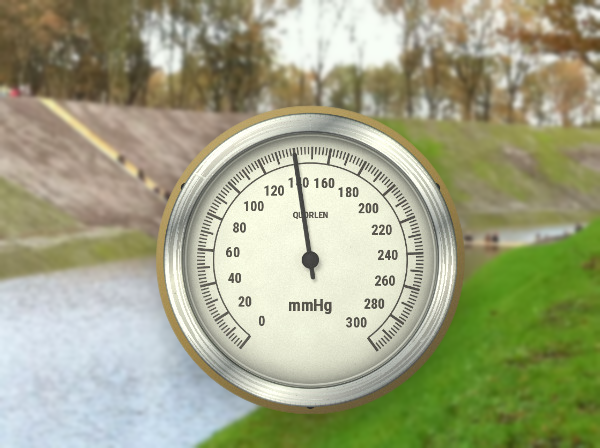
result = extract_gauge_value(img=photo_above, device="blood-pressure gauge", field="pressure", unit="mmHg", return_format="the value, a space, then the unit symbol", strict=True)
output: 140 mmHg
